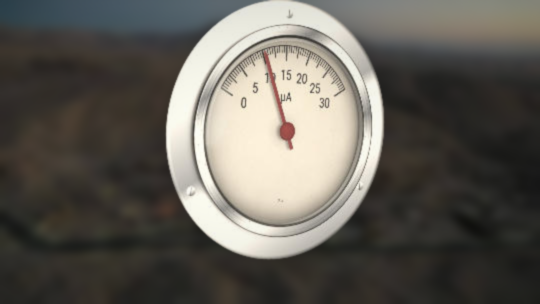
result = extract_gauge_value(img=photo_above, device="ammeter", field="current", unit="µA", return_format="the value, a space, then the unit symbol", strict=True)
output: 10 µA
